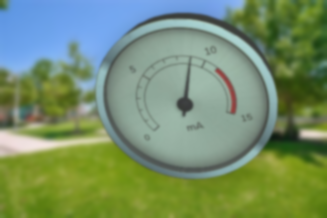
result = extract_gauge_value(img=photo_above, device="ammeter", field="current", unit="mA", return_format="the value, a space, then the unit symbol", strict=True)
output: 9 mA
